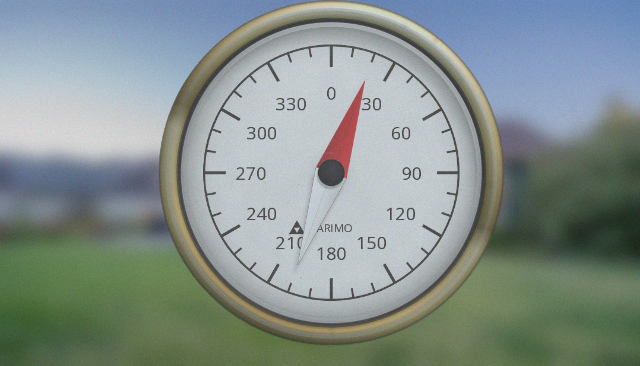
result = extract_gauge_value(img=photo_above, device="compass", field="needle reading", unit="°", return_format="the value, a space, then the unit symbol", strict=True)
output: 20 °
